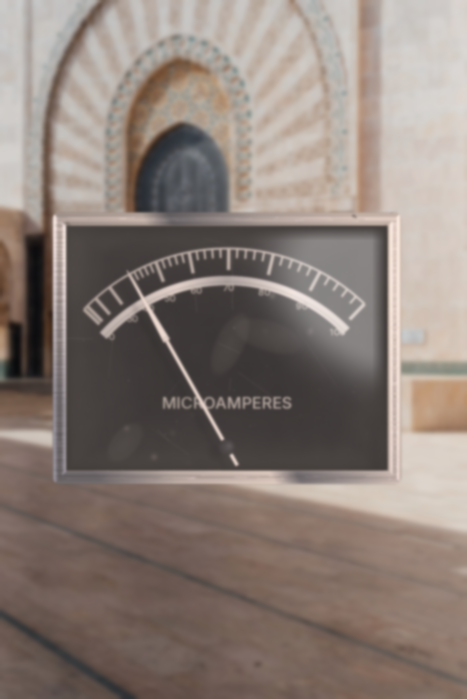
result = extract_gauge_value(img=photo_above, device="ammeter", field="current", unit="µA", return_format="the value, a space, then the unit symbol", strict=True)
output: 40 µA
